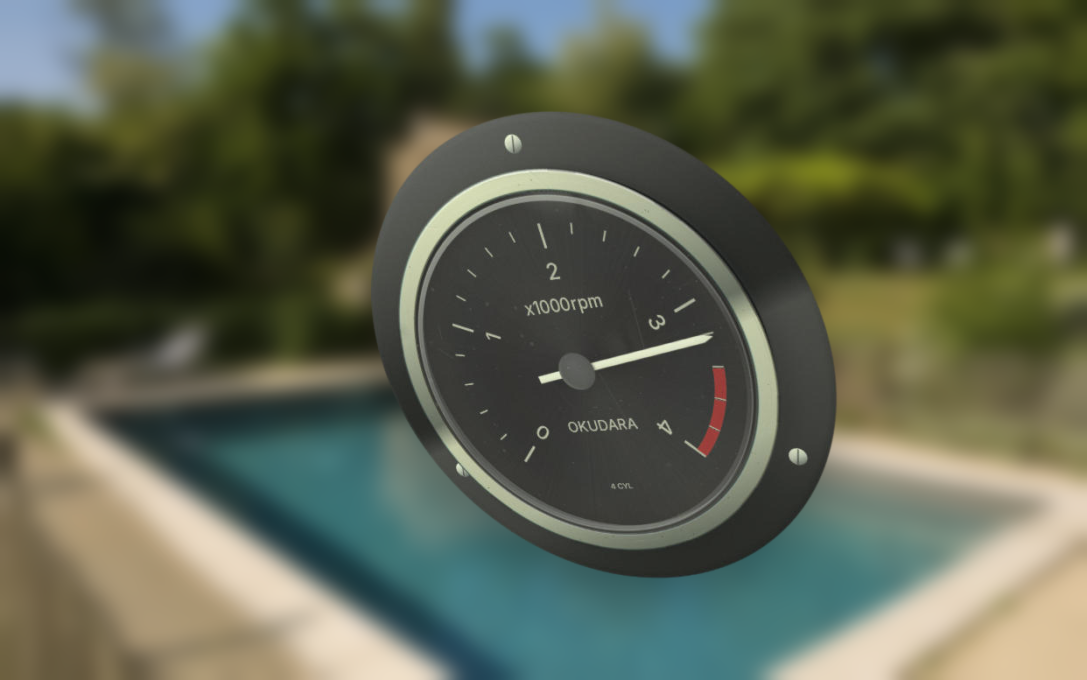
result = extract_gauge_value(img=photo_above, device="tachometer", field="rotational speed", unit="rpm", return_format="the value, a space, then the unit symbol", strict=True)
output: 3200 rpm
